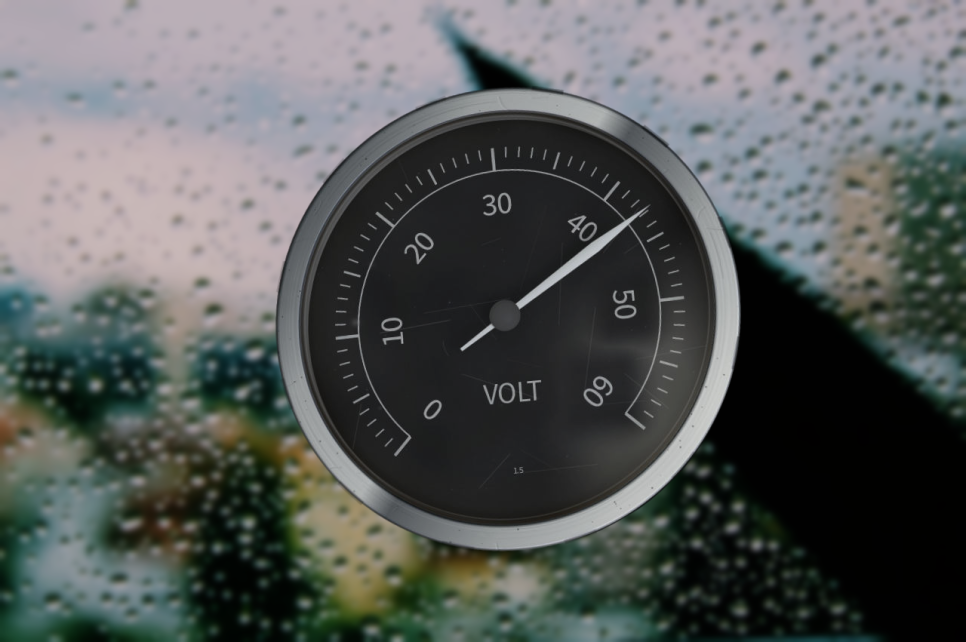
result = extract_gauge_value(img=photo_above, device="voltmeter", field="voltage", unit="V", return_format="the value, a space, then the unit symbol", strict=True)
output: 43 V
